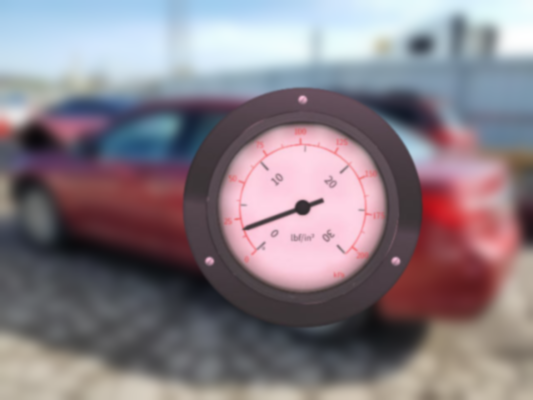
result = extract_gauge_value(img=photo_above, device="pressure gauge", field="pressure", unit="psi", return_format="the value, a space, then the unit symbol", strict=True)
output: 2.5 psi
